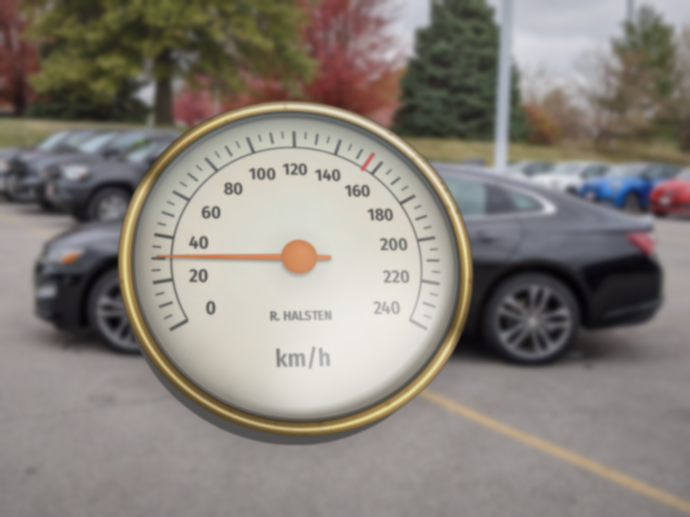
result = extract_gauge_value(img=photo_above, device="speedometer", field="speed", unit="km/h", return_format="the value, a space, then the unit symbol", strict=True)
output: 30 km/h
